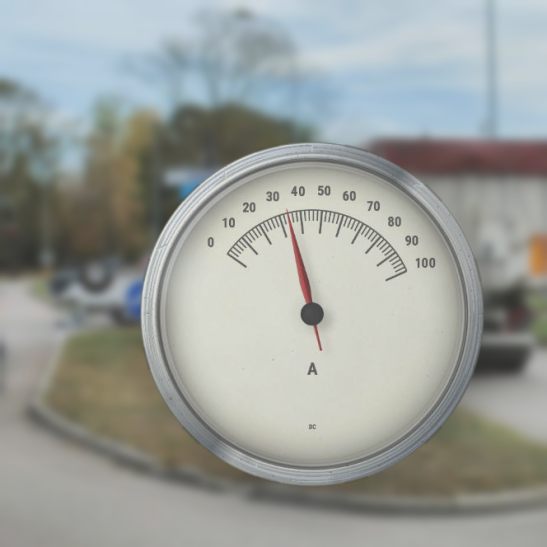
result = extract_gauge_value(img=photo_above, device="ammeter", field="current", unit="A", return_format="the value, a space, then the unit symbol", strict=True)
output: 34 A
